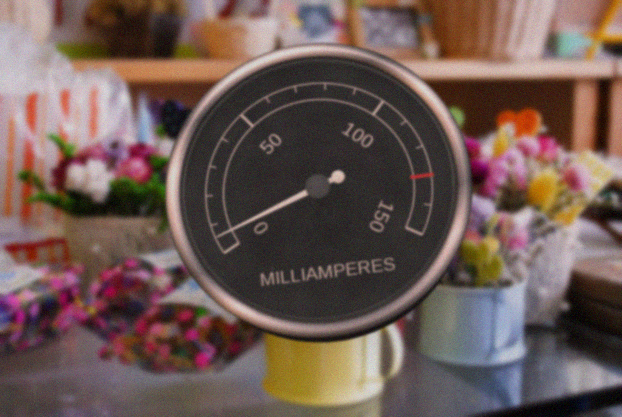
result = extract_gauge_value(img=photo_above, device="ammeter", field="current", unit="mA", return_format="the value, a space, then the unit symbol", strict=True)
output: 5 mA
